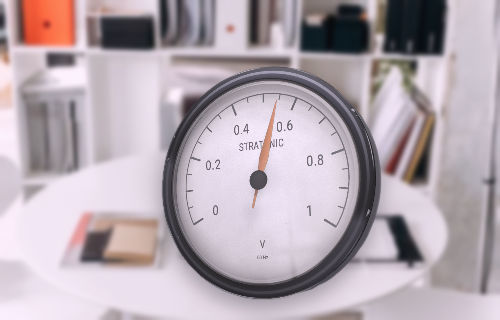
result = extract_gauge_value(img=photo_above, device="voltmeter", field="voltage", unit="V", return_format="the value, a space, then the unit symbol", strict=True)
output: 0.55 V
